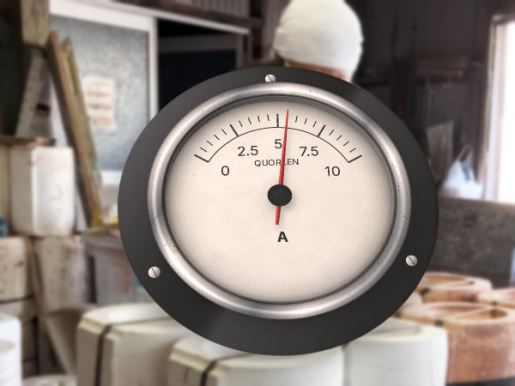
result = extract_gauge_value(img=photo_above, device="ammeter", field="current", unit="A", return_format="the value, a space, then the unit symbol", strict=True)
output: 5.5 A
